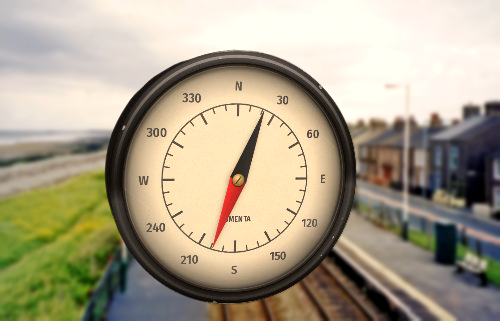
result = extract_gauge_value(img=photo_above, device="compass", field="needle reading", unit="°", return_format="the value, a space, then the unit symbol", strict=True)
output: 200 °
